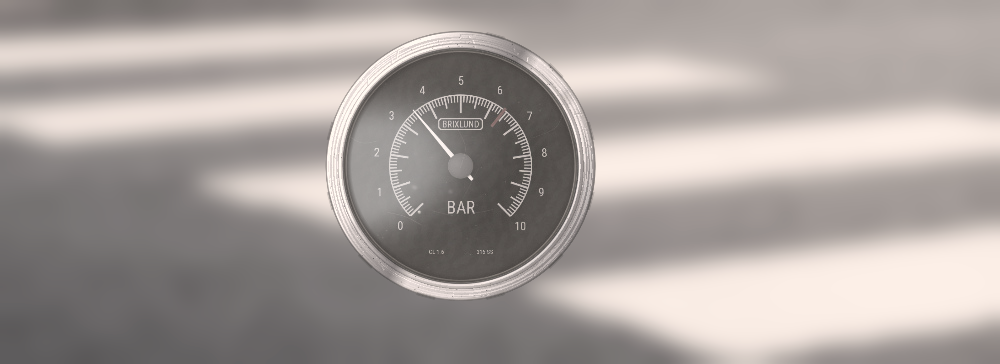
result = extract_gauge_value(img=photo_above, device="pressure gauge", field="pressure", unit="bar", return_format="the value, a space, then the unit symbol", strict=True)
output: 3.5 bar
